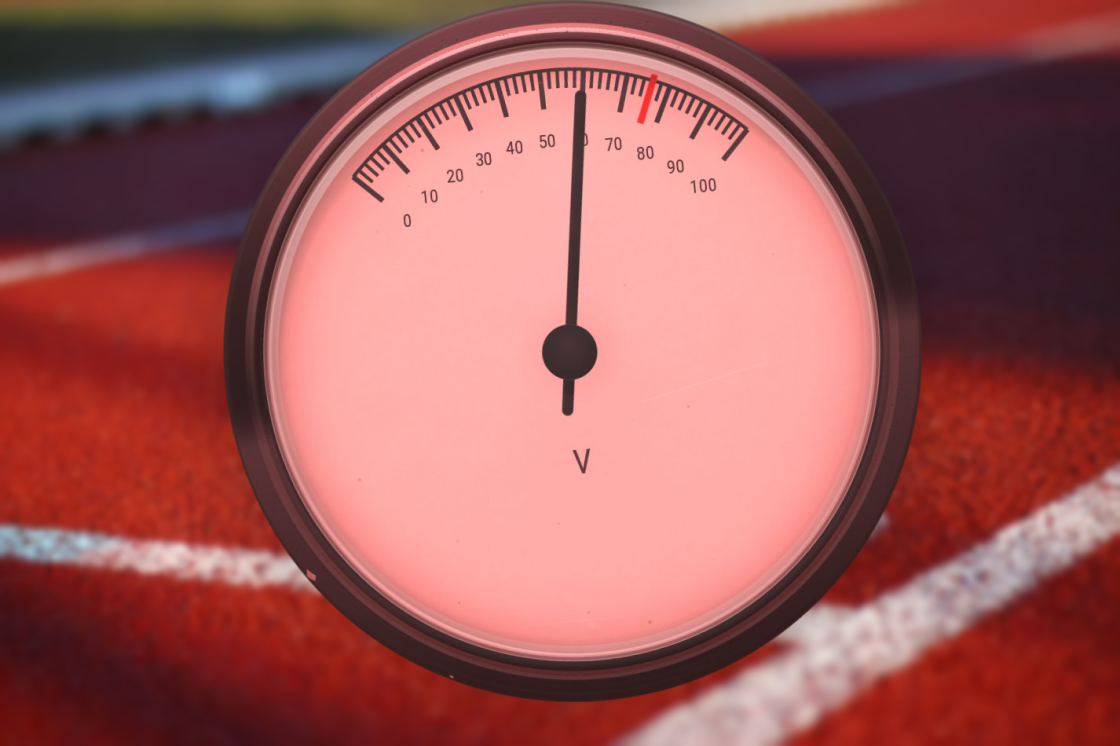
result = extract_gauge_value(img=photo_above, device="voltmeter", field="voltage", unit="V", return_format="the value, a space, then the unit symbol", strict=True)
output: 60 V
